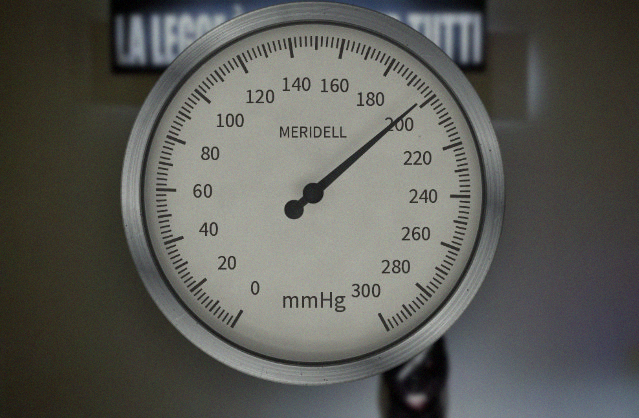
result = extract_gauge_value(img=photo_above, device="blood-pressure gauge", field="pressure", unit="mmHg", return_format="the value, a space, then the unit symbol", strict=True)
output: 198 mmHg
